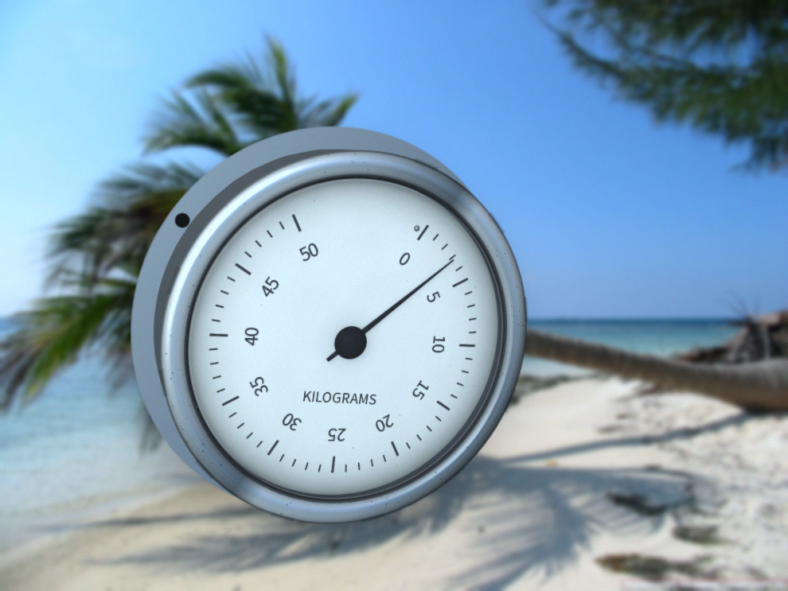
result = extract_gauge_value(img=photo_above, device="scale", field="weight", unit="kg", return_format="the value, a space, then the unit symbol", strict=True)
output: 3 kg
